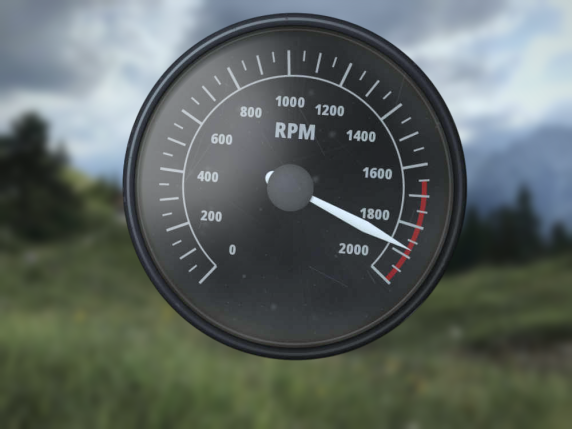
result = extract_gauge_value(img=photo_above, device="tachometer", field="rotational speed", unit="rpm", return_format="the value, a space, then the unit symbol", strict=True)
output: 1875 rpm
